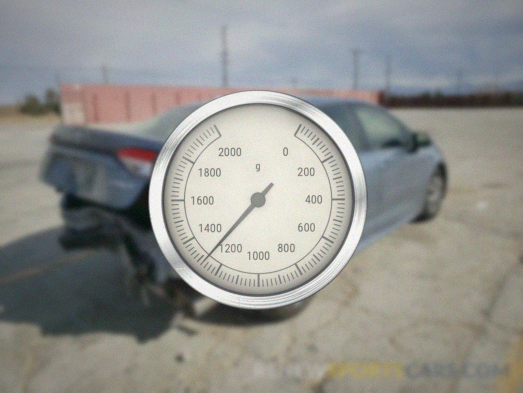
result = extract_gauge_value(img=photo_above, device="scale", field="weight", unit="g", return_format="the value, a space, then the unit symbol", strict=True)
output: 1280 g
